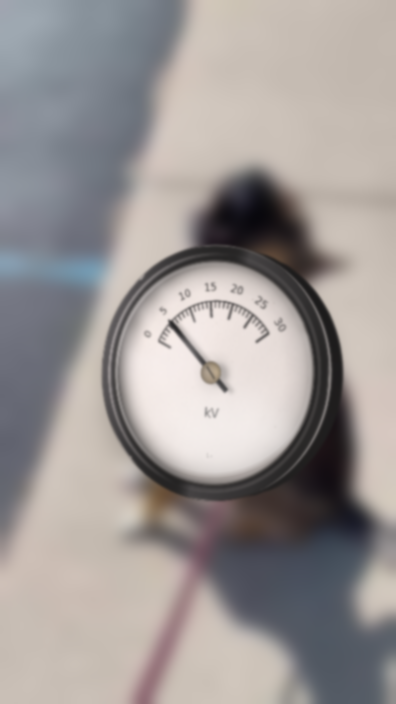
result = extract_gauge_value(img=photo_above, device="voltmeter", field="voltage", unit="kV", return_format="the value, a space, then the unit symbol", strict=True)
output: 5 kV
